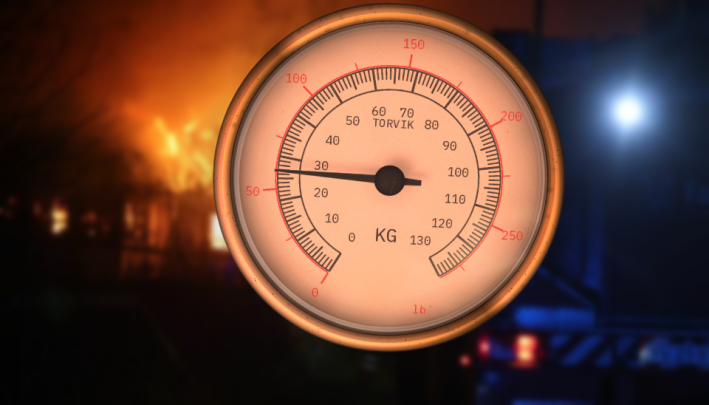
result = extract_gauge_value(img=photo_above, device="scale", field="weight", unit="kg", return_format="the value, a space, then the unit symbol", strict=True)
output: 27 kg
